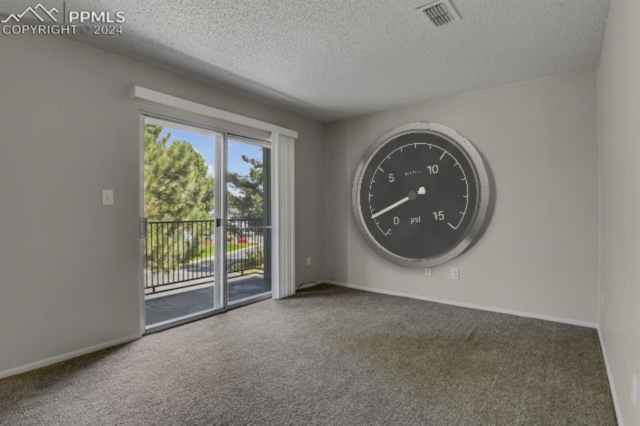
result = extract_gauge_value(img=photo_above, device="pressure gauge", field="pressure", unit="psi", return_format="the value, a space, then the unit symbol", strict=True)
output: 1.5 psi
